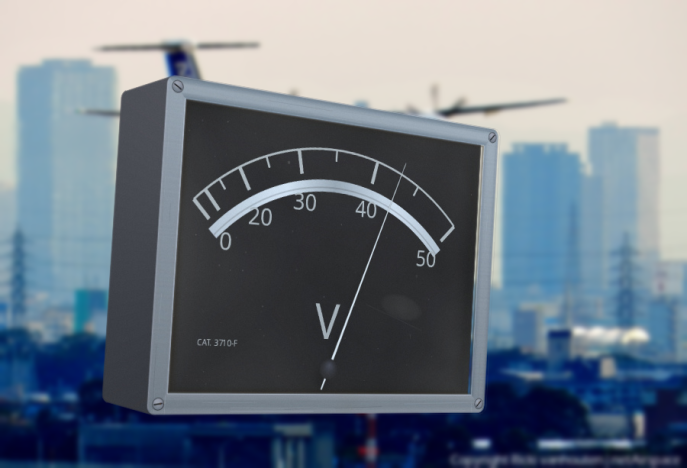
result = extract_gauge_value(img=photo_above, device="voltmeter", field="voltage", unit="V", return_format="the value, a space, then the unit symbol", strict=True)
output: 42.5 V
